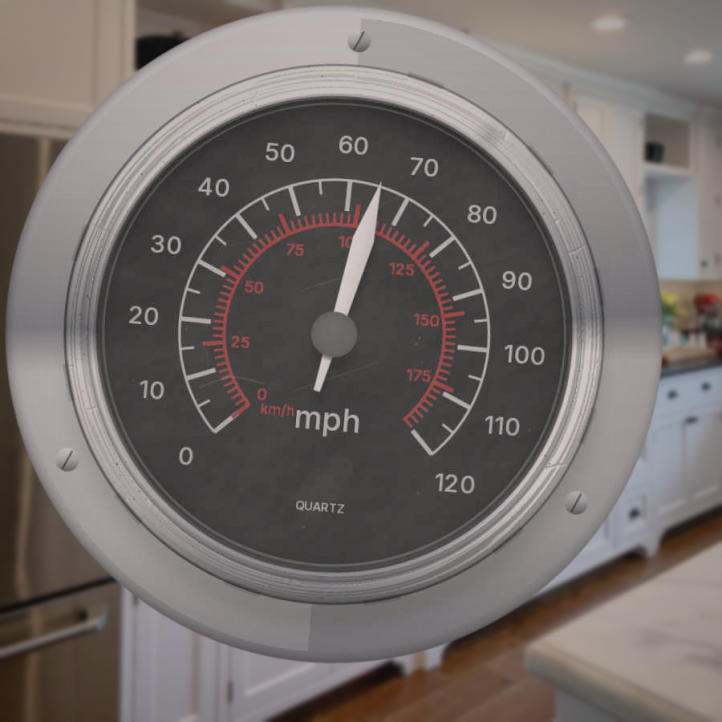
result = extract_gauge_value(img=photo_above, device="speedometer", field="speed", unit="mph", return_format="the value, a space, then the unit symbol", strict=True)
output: 65 mph
